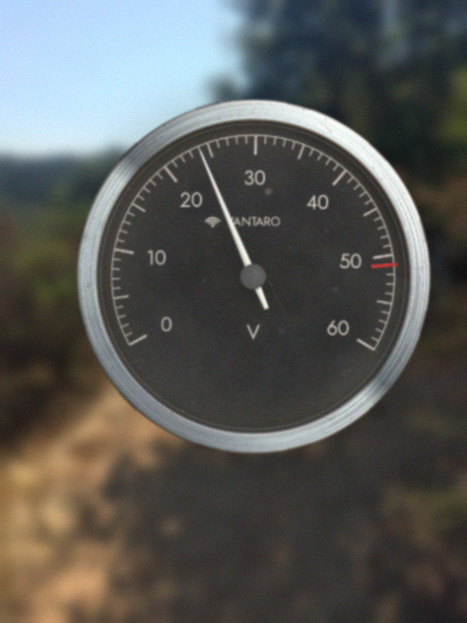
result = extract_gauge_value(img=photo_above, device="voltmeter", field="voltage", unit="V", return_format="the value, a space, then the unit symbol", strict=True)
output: 24 V
